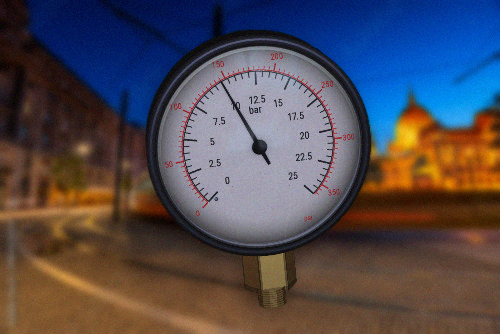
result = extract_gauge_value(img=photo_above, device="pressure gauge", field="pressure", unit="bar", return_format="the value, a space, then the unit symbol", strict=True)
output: 10 bar
